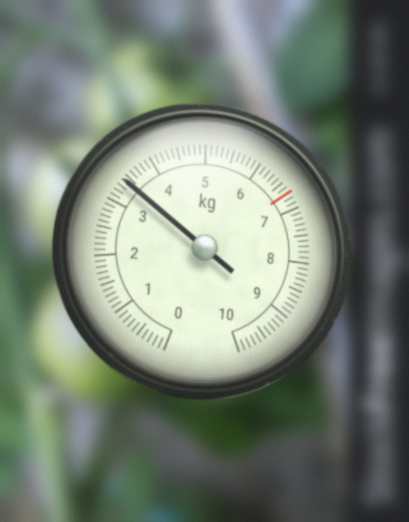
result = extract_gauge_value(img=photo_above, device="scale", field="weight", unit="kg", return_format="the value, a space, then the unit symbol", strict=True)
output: 3.4 kg
